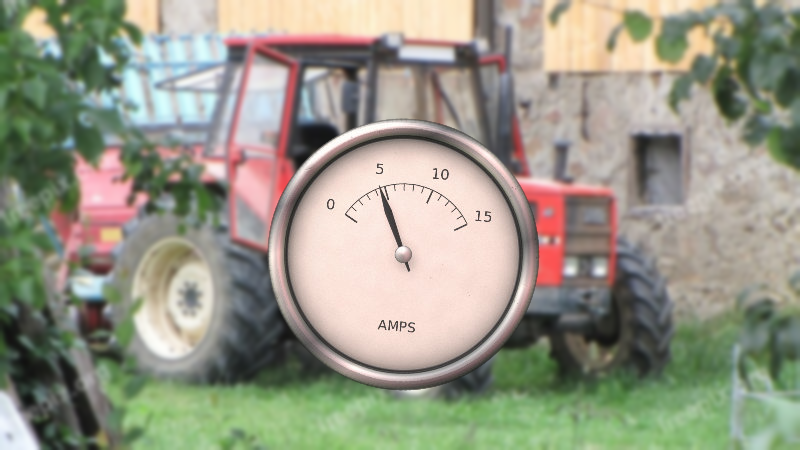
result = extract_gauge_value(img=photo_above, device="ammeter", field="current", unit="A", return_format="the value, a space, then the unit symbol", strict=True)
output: 4.5 A
